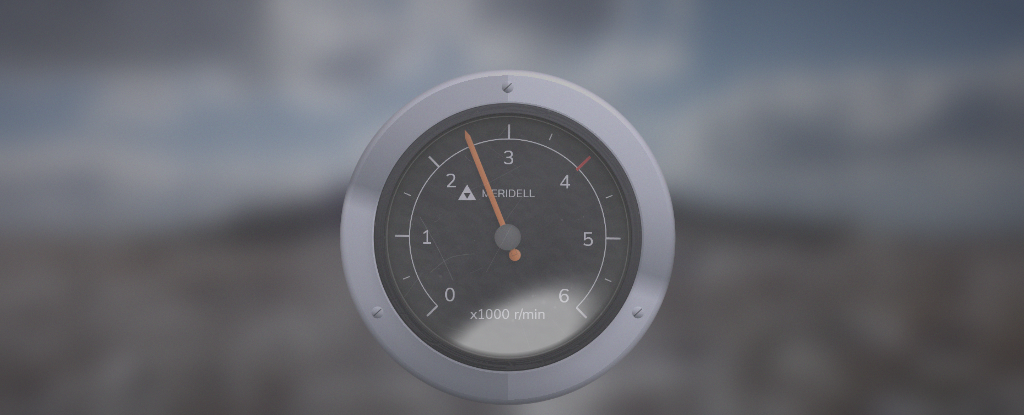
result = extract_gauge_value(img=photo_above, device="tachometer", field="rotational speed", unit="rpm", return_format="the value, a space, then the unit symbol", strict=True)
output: 2500 rpm
